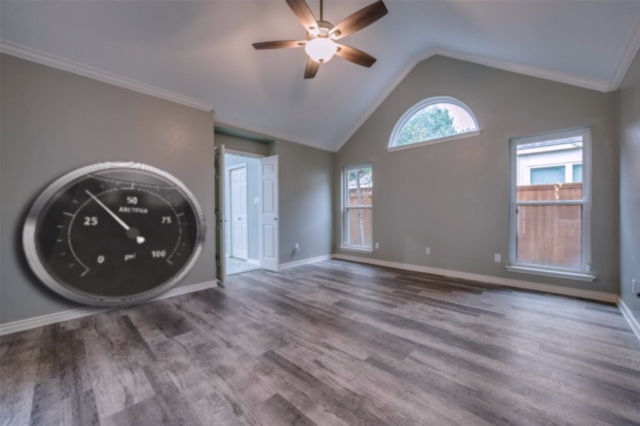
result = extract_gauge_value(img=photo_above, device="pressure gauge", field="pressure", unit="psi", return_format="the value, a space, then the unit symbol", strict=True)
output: 35 psi
